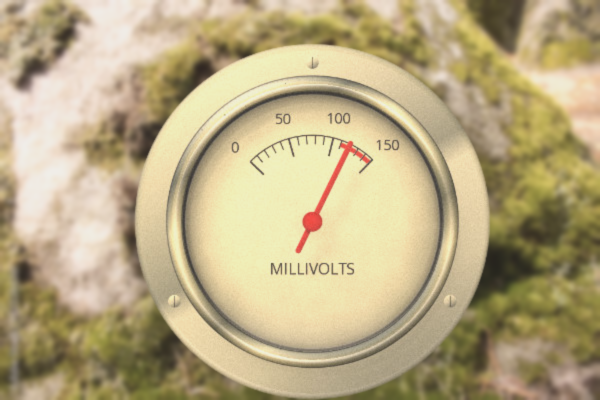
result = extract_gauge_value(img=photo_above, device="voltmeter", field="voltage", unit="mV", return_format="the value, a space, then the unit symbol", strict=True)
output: 120 mV
